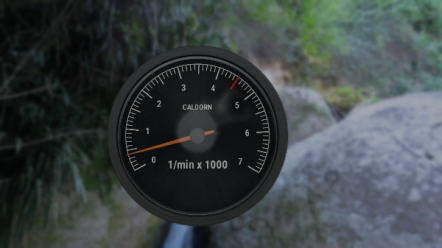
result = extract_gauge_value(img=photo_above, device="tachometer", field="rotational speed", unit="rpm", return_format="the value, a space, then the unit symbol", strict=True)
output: 400 rpm
